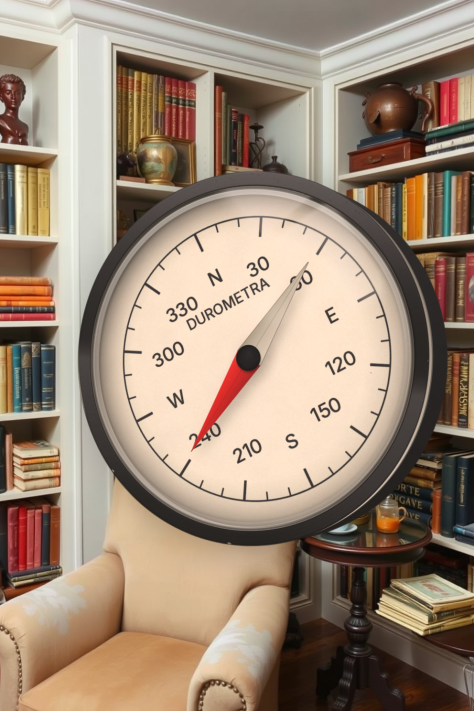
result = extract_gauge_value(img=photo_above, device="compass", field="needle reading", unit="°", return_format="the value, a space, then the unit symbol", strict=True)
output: 240 °
